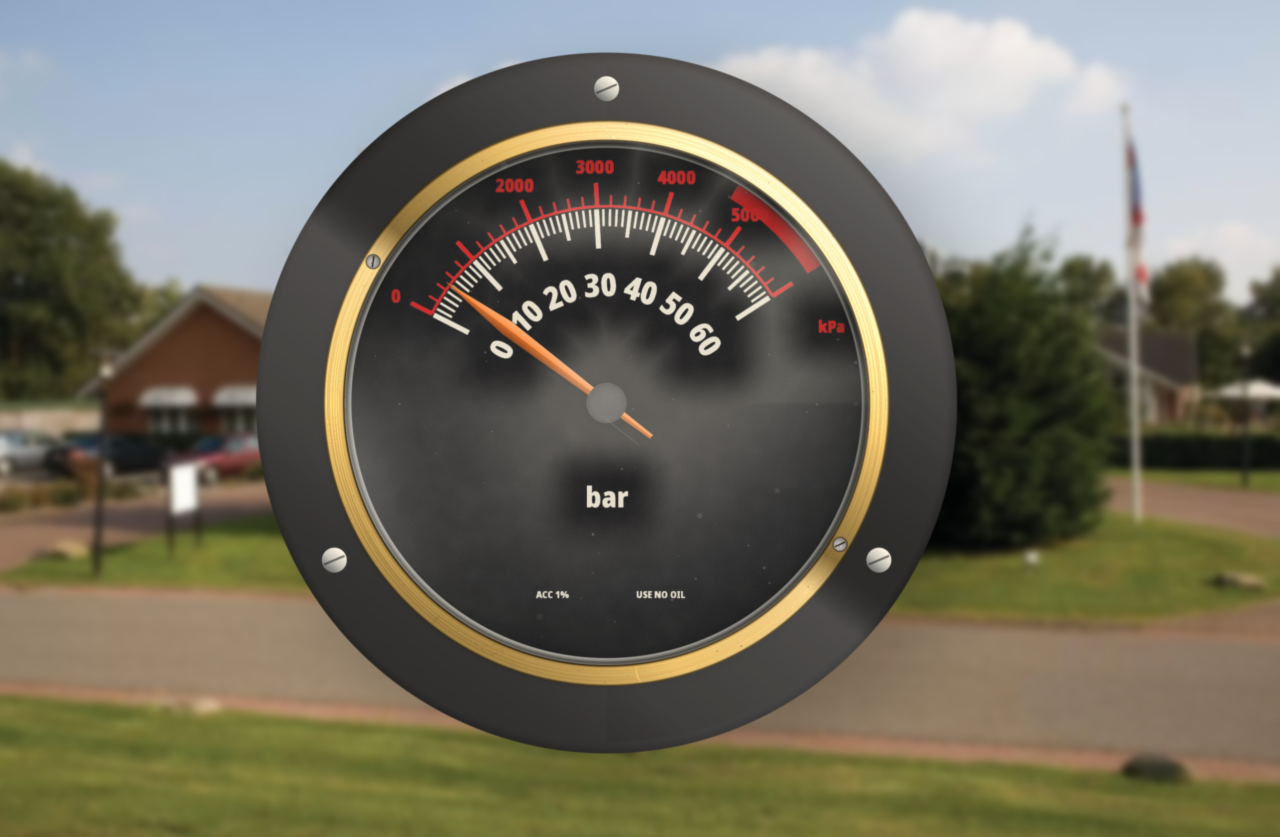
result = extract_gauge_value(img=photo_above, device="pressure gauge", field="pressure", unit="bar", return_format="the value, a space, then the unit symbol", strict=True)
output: 5 bar
